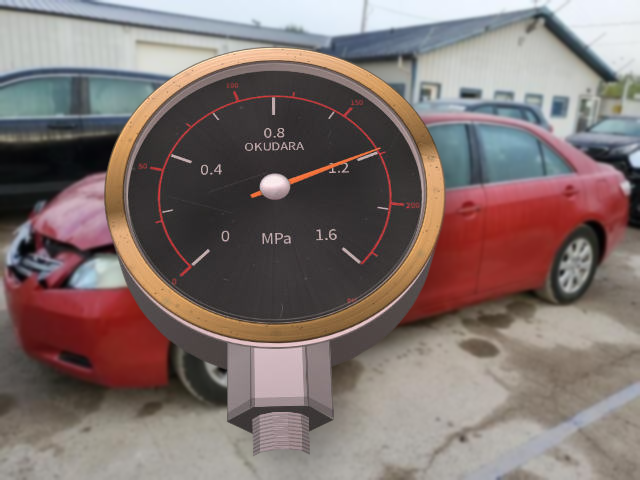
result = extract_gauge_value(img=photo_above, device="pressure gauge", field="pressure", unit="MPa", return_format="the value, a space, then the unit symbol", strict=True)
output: 1.2 MPa
